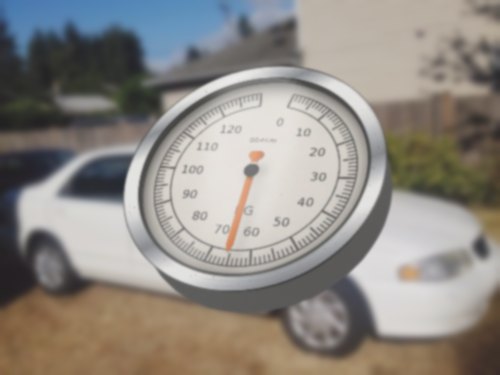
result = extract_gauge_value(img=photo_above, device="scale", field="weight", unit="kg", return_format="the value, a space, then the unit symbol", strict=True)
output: 65 kg
